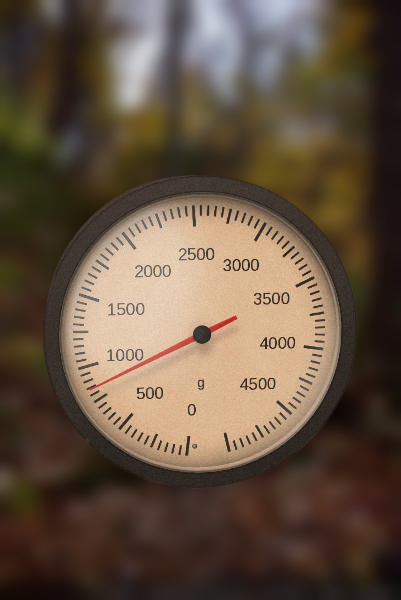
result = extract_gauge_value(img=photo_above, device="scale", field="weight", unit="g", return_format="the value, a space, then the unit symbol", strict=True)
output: 850 g
